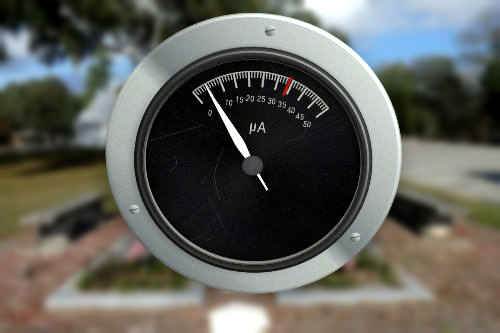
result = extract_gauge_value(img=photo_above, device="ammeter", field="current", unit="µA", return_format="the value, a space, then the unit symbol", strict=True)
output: 5 µA
